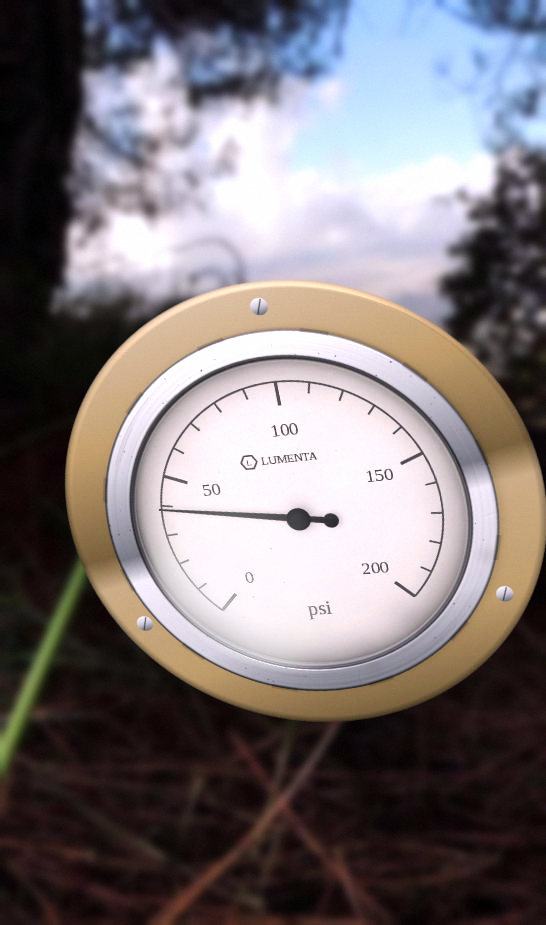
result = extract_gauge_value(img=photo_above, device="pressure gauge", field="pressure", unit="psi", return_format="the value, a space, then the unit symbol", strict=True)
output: 40 psi
